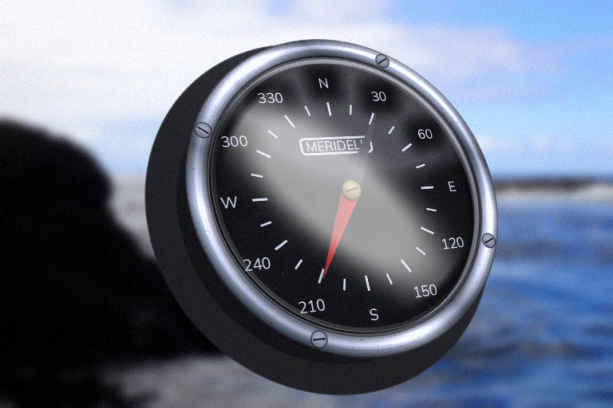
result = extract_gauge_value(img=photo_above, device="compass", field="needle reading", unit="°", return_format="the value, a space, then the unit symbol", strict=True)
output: 210 °
